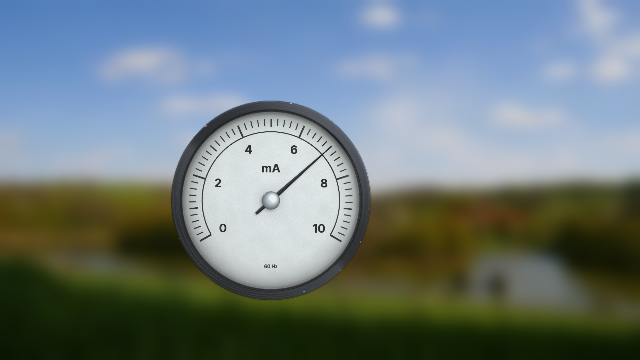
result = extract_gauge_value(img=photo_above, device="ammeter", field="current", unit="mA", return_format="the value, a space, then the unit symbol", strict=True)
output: 7 mA
